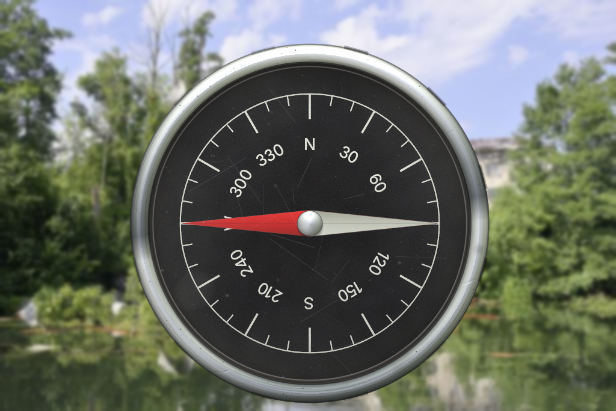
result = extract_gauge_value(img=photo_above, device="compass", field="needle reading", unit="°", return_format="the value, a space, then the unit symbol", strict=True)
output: 270 °
